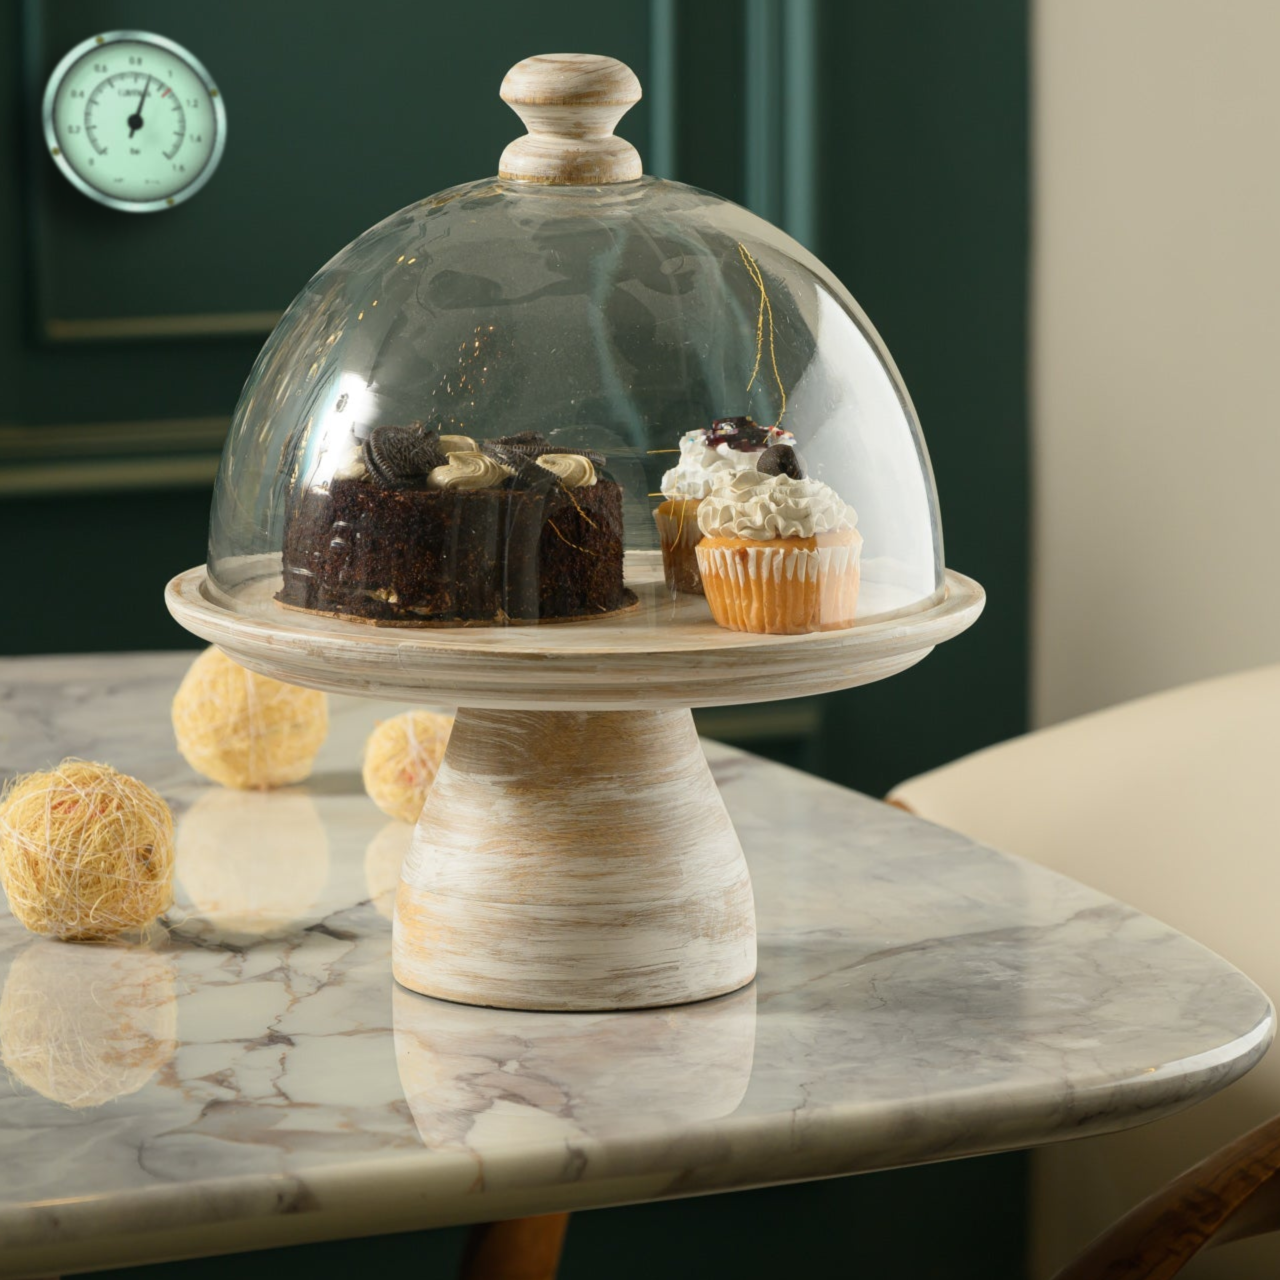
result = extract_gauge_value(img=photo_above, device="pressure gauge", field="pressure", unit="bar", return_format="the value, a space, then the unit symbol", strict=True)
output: 0.9 bar
